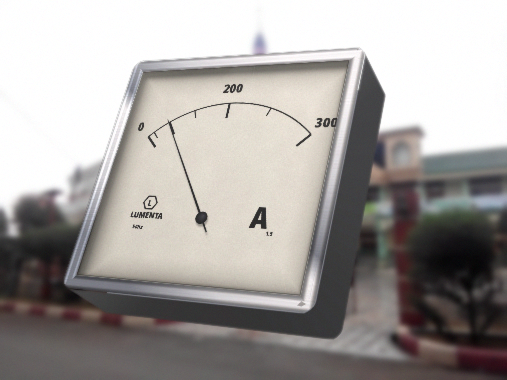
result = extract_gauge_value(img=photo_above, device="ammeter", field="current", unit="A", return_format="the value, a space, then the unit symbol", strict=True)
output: 100 A
